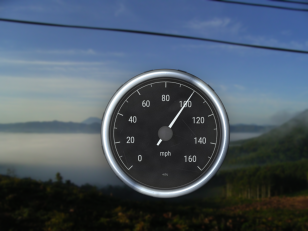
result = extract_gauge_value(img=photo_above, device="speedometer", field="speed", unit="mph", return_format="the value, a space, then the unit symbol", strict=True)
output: 100 mph
